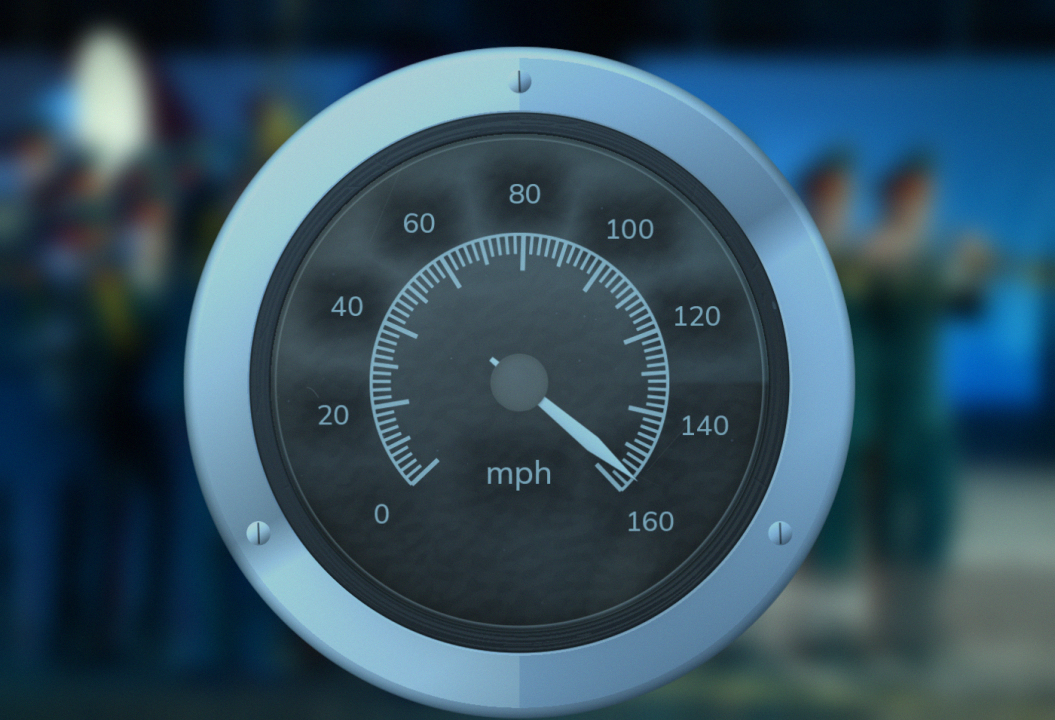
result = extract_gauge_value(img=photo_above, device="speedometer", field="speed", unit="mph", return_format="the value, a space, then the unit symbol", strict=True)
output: 156 mph
